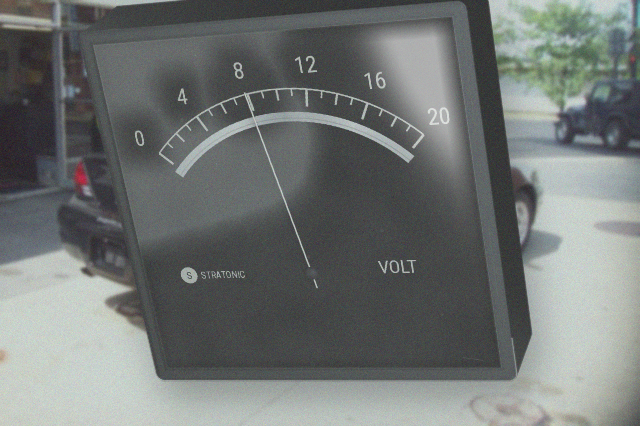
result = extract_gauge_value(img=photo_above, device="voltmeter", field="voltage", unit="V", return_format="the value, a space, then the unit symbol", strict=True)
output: 8 V
